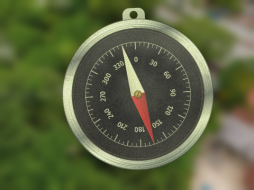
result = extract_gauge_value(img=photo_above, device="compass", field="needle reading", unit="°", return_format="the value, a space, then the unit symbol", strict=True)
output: 165 °
